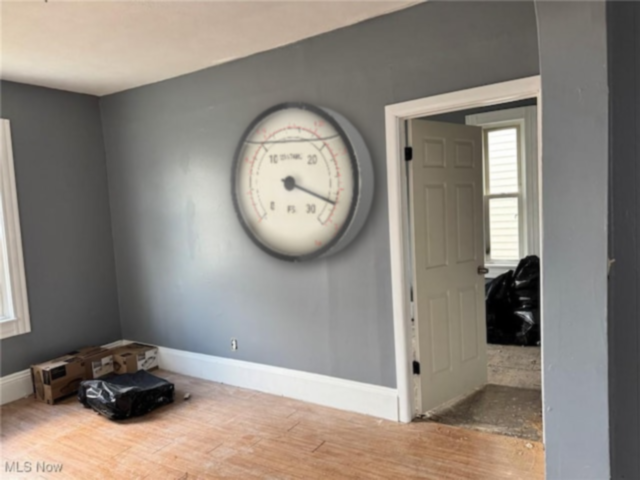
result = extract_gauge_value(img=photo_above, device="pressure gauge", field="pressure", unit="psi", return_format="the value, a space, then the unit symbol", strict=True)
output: 27 psi
